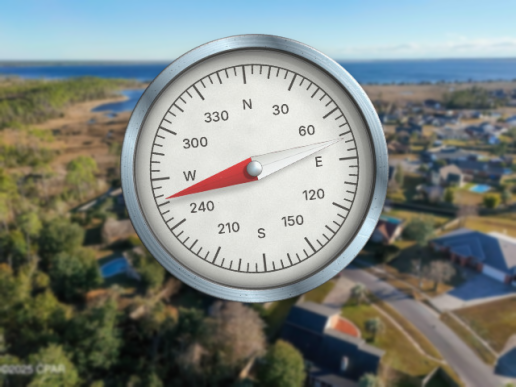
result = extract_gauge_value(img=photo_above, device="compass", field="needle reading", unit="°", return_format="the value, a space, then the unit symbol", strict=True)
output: 257.5 °
